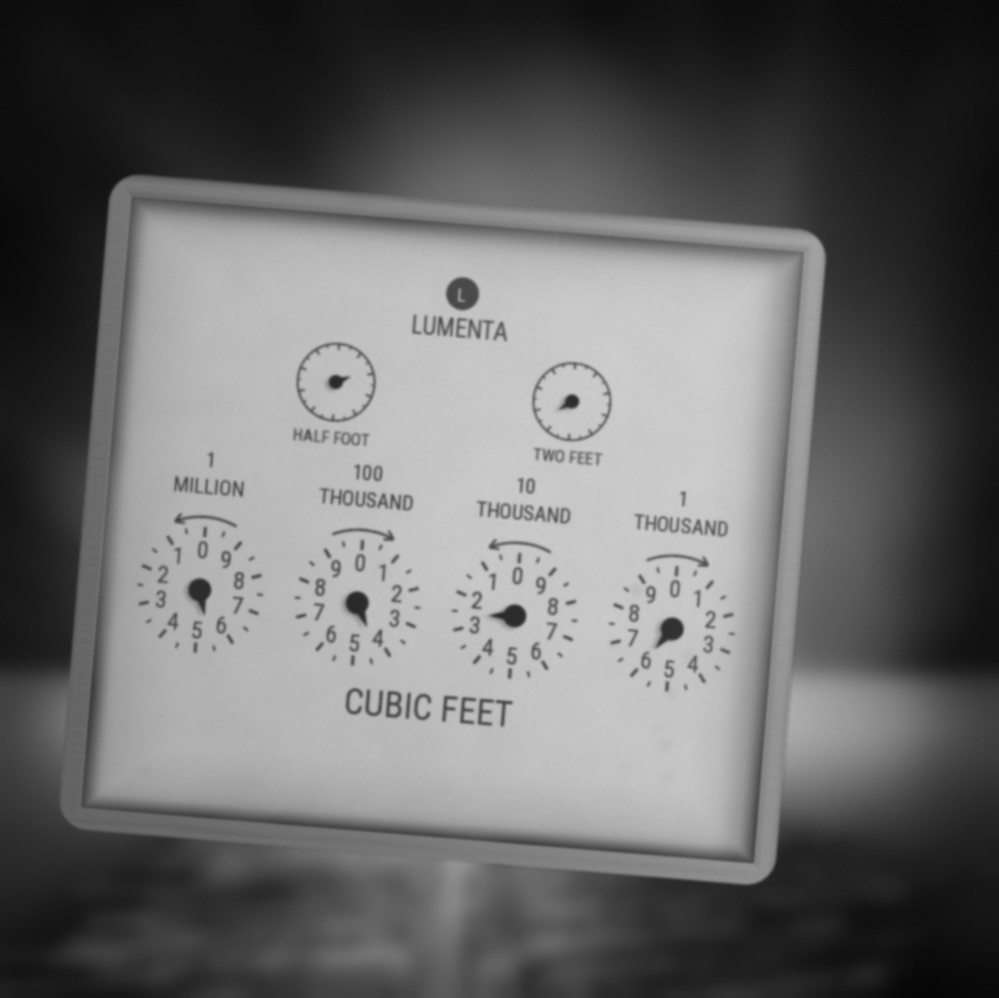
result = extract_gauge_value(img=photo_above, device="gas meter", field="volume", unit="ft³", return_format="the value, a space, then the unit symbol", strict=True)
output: 542600 ft³
